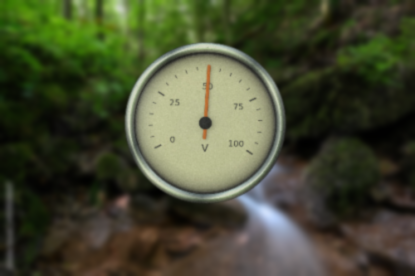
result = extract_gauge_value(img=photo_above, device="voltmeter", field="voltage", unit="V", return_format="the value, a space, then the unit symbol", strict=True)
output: 50 V
